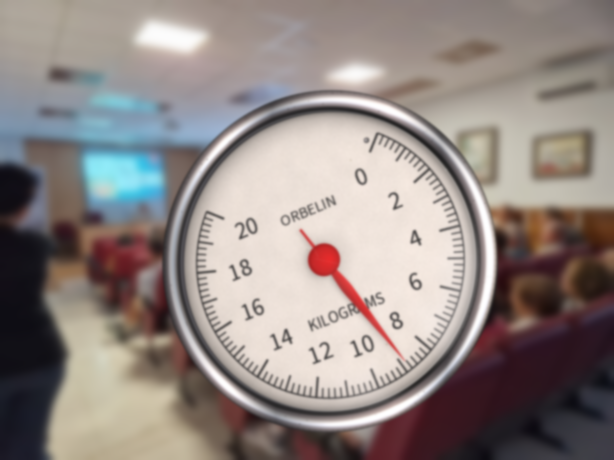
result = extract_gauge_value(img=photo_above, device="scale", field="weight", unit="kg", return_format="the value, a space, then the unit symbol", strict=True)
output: 8.8 kg
